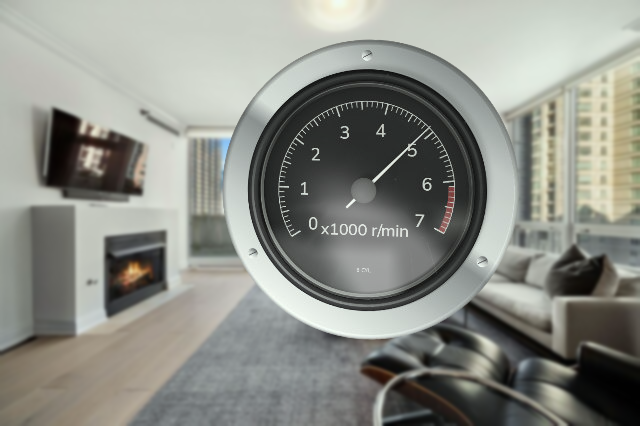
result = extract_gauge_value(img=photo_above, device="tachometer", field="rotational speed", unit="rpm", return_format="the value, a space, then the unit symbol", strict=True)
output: 4900 rpm
